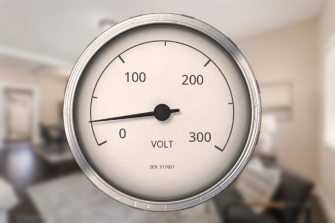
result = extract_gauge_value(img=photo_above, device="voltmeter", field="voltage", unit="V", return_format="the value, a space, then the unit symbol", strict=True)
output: 25 V
